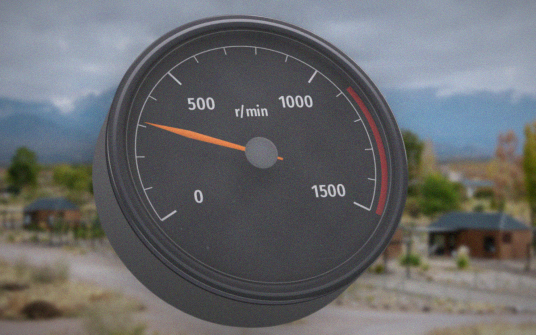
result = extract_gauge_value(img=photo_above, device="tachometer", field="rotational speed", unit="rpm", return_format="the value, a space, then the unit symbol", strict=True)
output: 300 rpm
